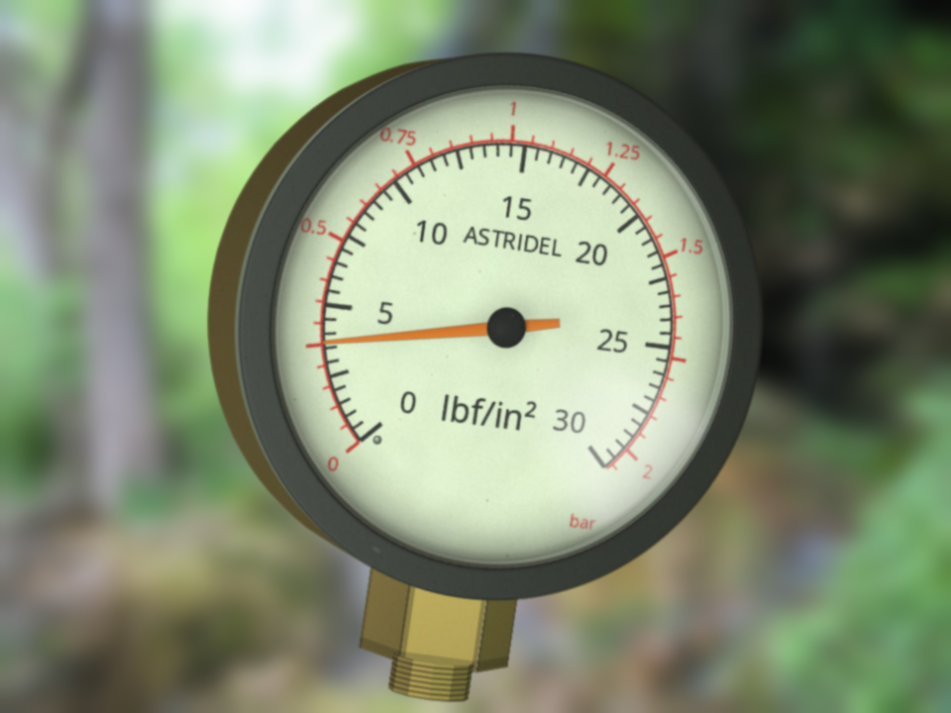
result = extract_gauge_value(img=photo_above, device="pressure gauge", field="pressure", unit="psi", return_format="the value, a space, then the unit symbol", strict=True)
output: 3.75 psi
